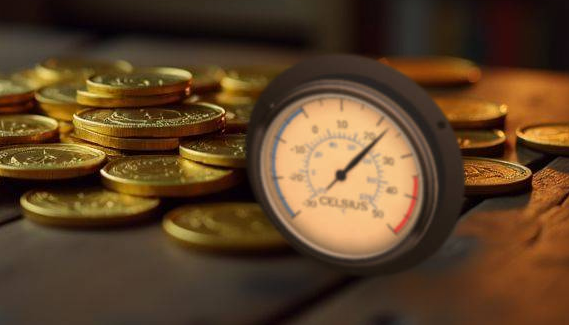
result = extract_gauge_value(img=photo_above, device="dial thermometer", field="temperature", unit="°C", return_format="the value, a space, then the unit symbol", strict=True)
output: 22.5 °C
